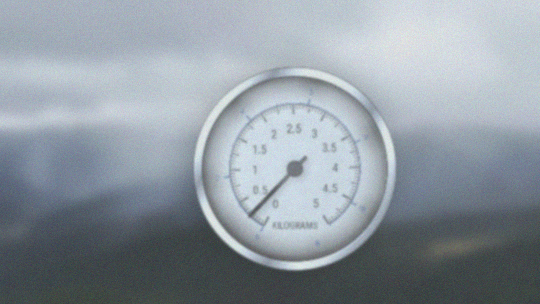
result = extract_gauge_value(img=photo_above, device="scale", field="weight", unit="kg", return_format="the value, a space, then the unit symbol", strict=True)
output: 0.25 kg
